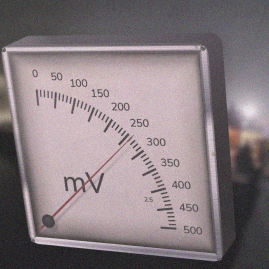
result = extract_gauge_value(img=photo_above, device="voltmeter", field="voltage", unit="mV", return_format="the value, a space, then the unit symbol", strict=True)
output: 260 mV
